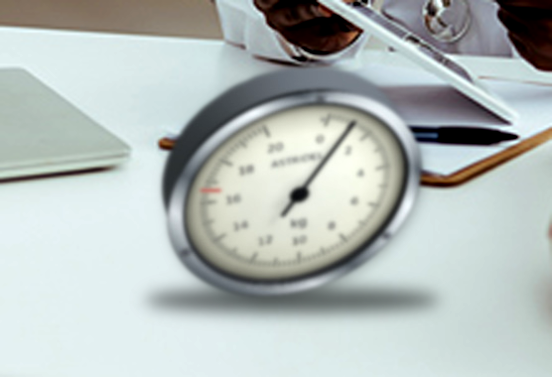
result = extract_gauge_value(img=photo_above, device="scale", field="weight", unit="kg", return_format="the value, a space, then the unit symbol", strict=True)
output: 1 kg
